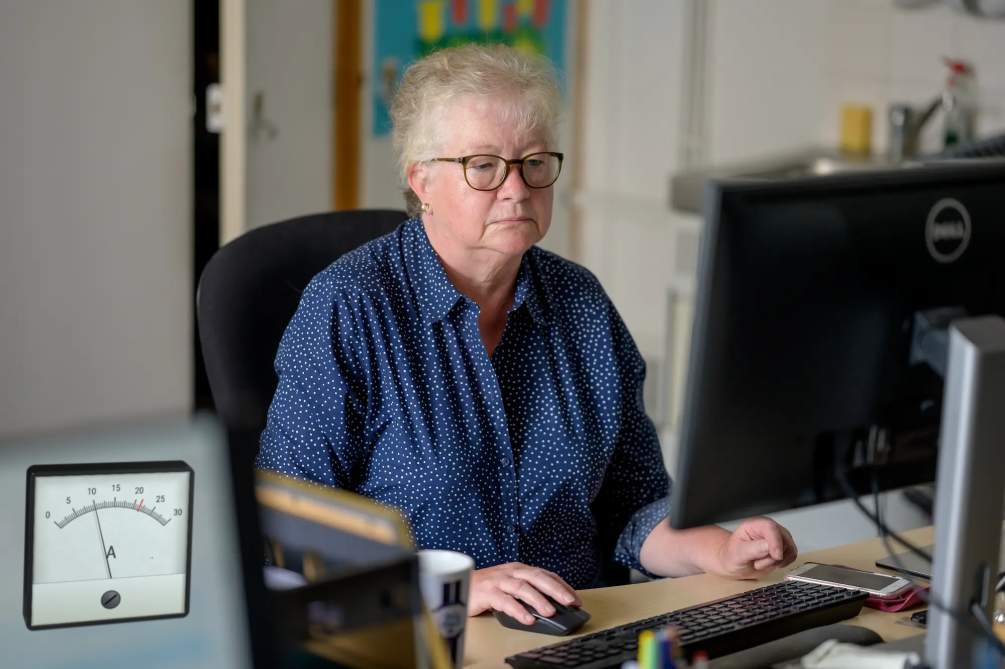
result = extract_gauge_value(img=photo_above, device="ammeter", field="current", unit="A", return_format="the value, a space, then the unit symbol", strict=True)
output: 10 A
